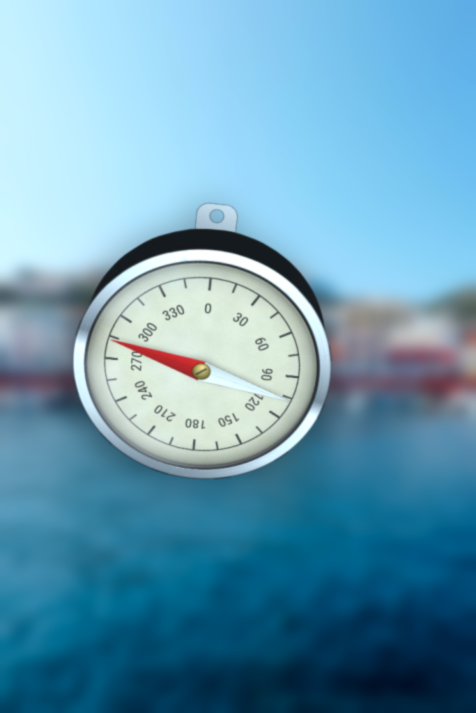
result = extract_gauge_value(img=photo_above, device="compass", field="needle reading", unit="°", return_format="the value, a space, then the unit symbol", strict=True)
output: 285 °
